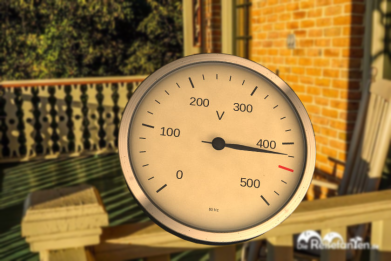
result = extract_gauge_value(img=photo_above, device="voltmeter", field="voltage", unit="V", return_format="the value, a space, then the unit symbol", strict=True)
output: 420 V
